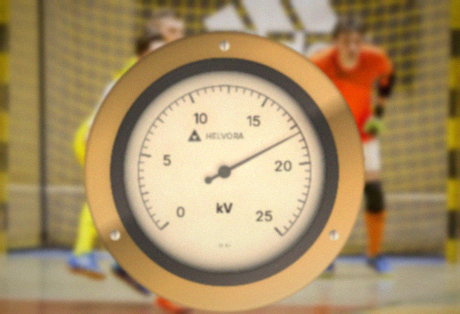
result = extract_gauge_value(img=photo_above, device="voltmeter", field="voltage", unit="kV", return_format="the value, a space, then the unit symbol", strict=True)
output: 18 kV
